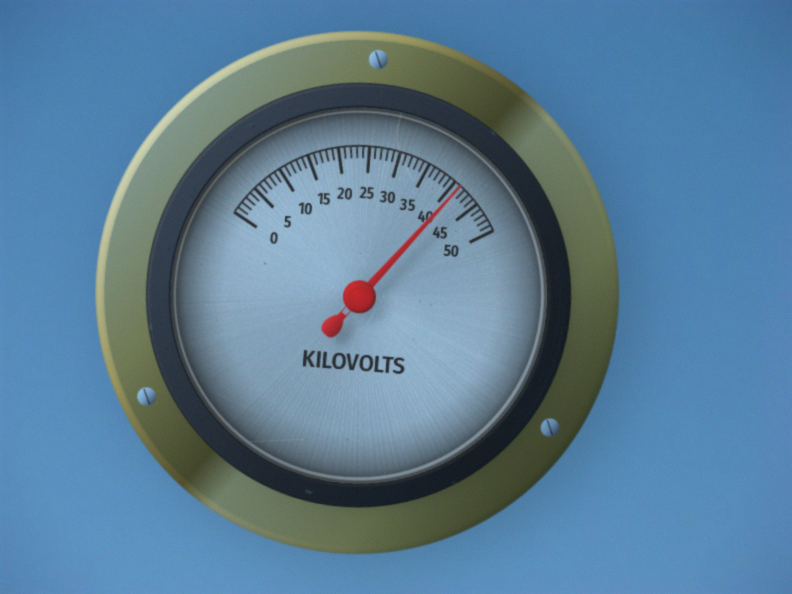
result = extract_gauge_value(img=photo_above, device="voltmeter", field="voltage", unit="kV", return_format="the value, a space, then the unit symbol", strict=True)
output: 41 kV
